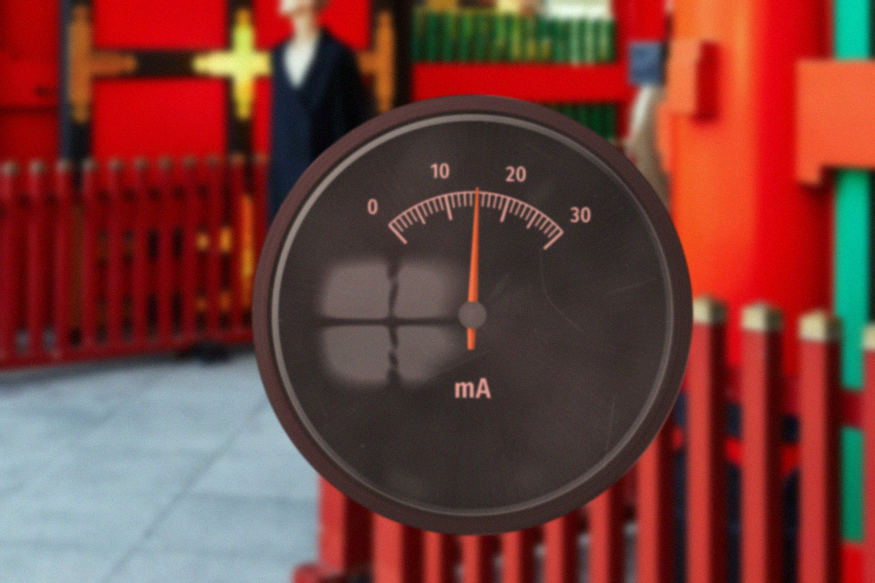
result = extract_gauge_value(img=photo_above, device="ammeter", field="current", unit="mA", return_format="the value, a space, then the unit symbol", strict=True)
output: 15 mA
